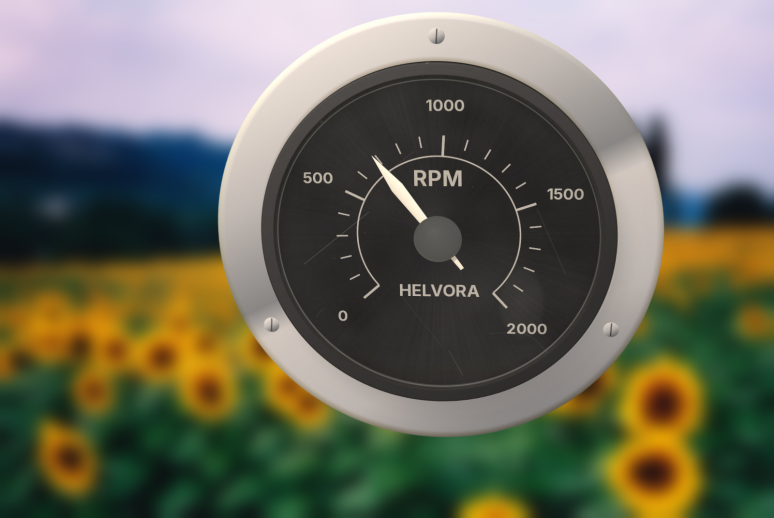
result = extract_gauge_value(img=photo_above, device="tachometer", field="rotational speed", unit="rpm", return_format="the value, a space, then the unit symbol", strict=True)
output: 700 rpm
